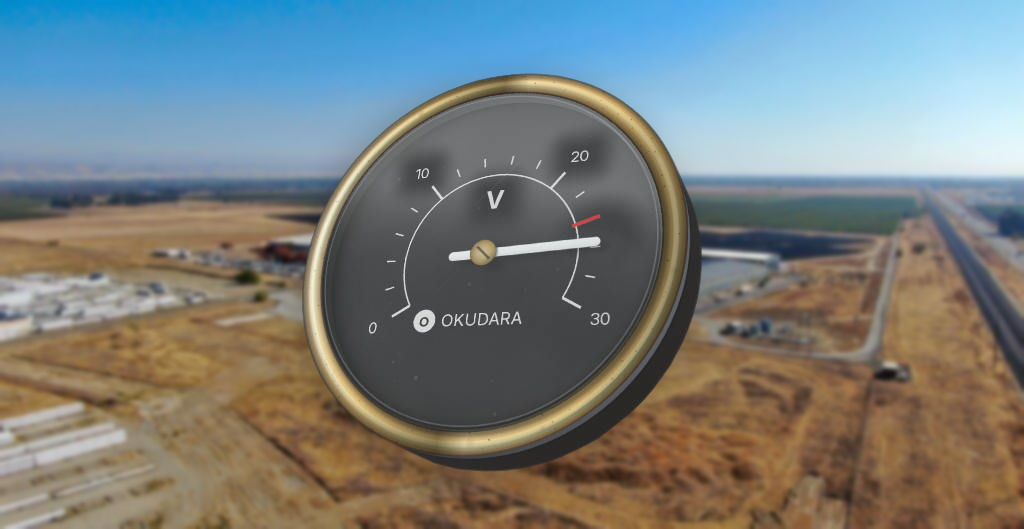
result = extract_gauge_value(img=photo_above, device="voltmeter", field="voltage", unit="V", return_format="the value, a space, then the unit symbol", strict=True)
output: 26 V
